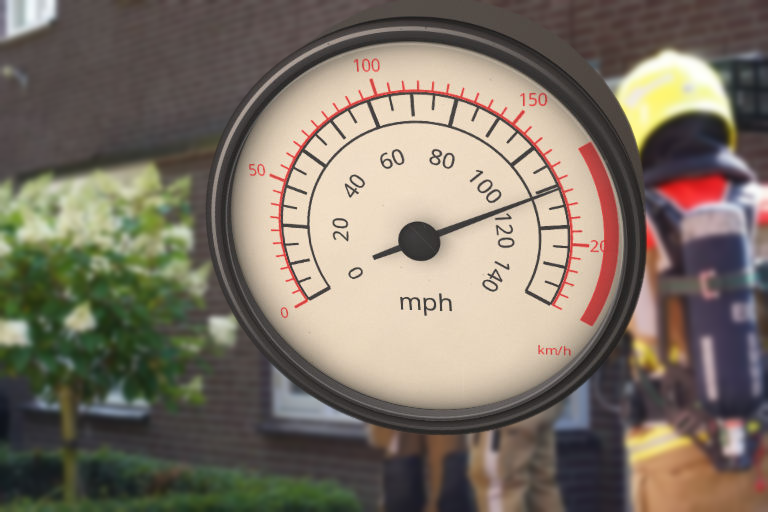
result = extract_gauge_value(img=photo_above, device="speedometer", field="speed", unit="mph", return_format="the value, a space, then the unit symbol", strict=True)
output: 110 mph
